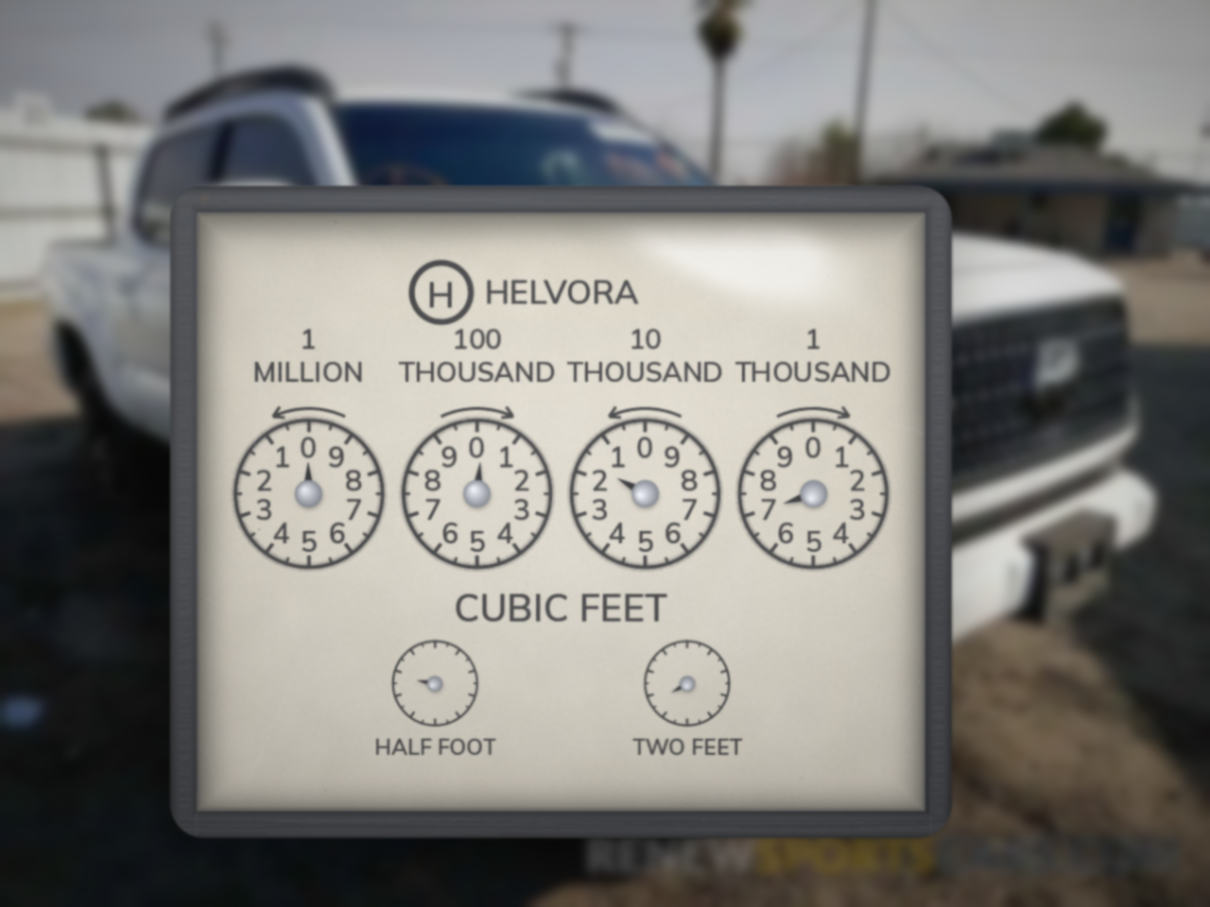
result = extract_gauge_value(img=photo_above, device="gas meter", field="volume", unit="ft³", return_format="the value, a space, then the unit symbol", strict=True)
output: 1700 ft³
